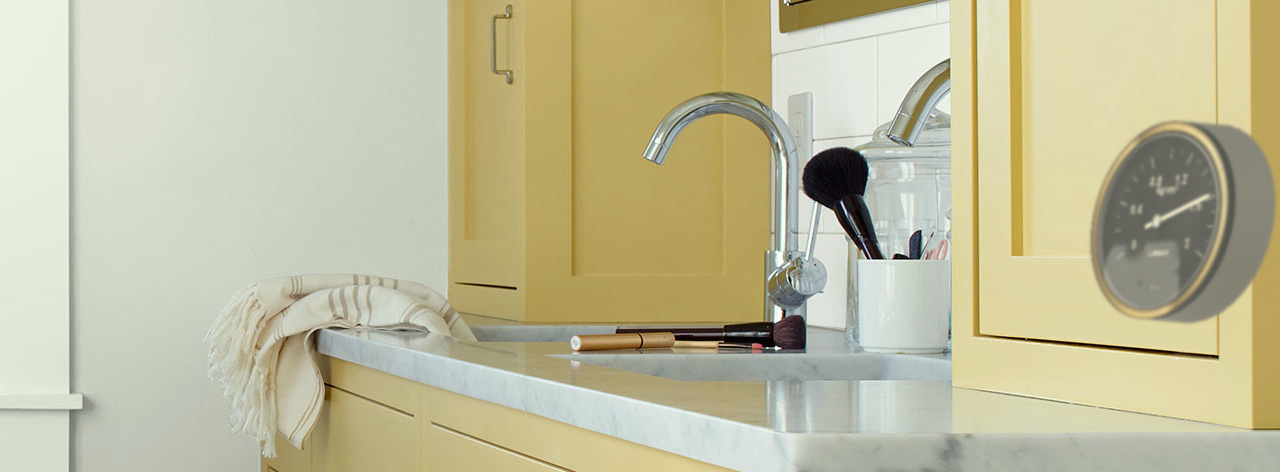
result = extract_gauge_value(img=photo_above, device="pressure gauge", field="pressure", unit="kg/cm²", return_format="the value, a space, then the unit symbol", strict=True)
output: 1.6 kg/cm²
